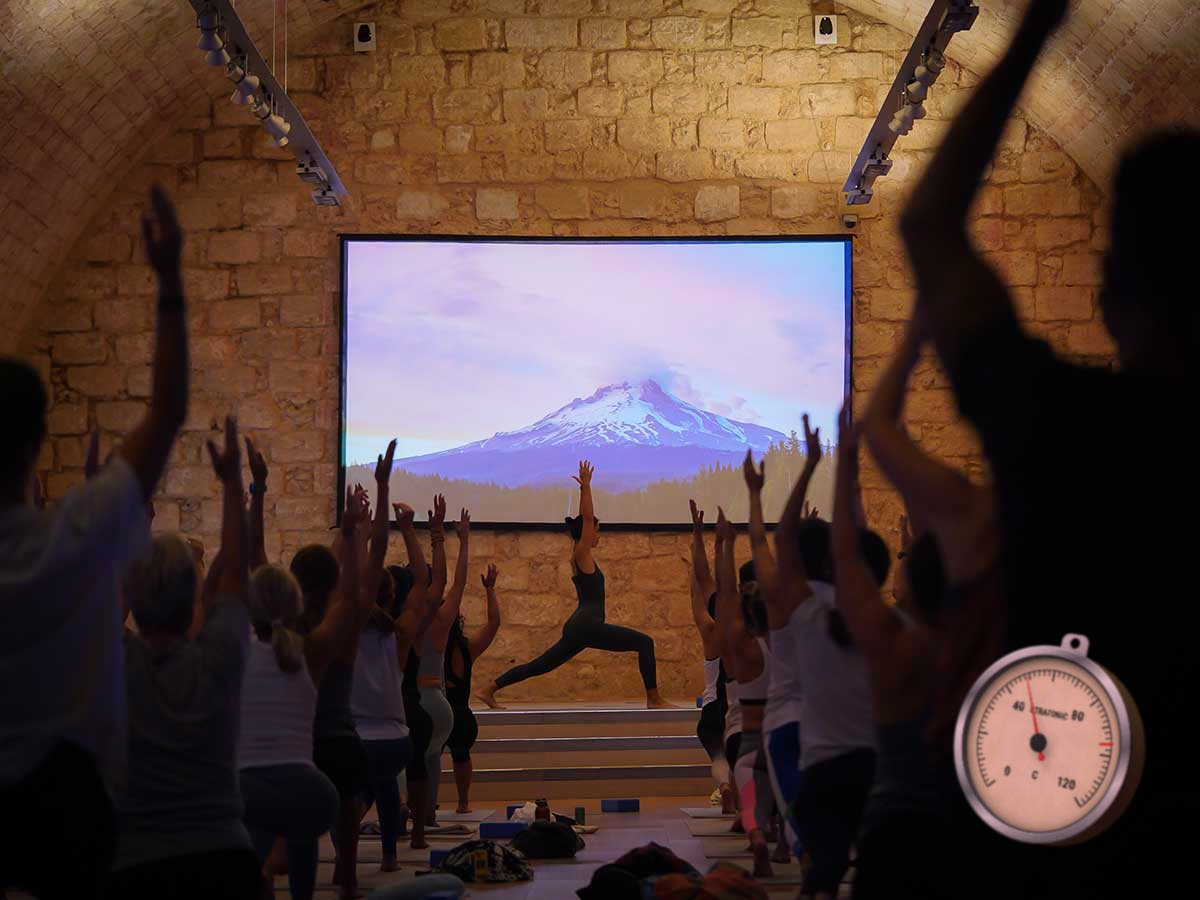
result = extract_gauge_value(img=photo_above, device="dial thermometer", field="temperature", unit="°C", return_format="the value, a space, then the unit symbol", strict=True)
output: 50 °C
